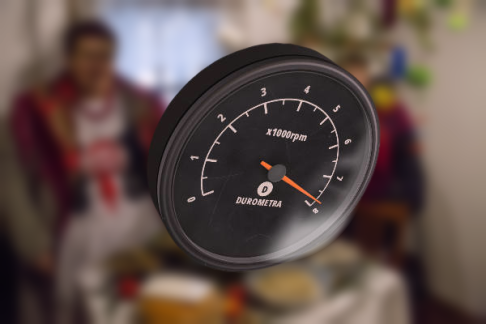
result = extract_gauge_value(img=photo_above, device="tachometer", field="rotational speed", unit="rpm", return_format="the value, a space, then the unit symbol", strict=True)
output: 7750 rpm
